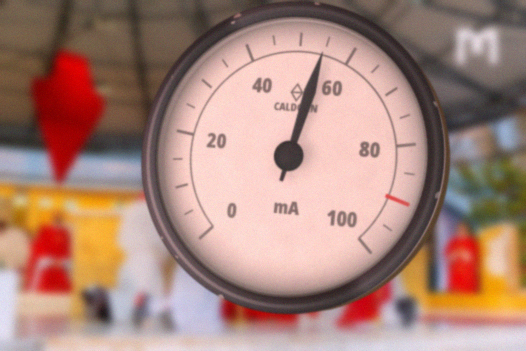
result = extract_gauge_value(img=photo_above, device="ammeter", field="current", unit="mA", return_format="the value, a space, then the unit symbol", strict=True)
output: 55 mA
